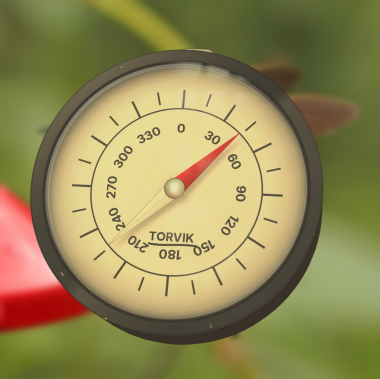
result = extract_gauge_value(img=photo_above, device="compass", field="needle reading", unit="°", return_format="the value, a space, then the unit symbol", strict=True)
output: 45 °
